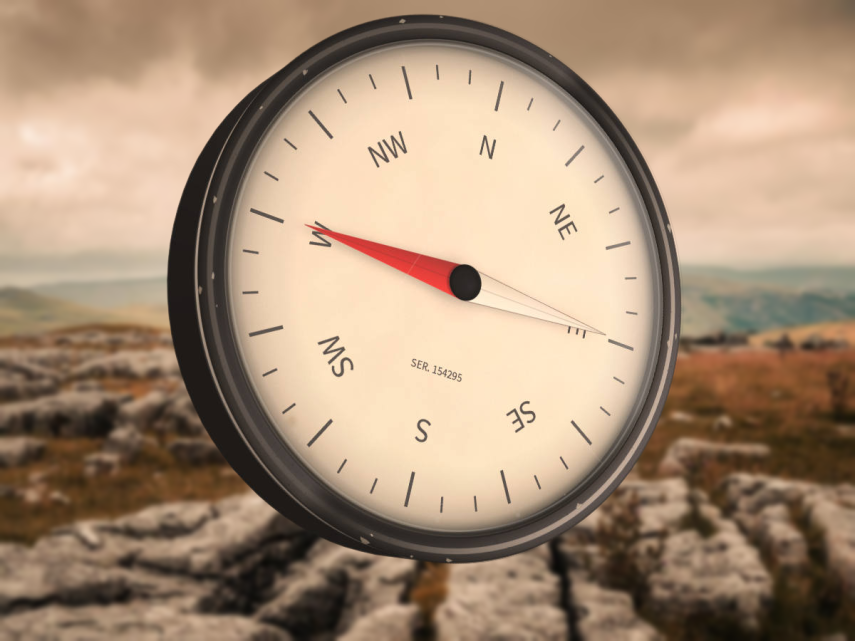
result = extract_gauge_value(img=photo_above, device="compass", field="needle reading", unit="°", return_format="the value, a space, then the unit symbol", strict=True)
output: 270 °
